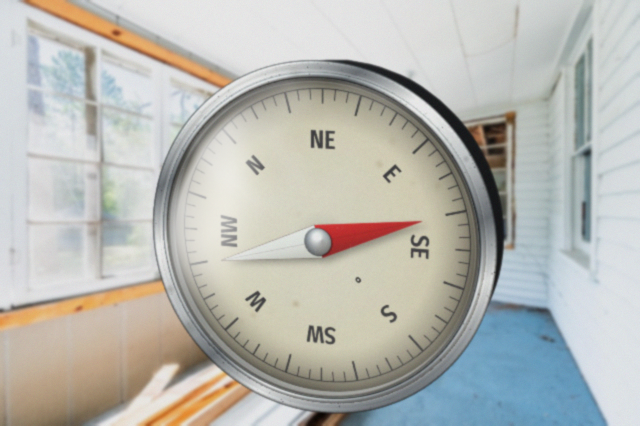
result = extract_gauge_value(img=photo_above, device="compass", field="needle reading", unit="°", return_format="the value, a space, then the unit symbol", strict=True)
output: 120 °
